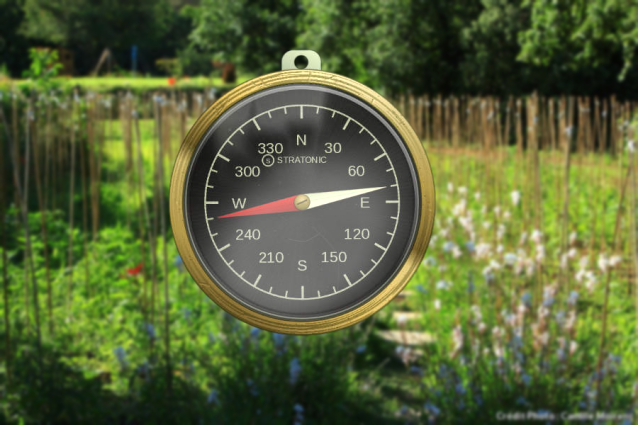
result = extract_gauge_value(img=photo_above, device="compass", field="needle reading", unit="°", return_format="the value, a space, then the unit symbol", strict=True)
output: 260 °
